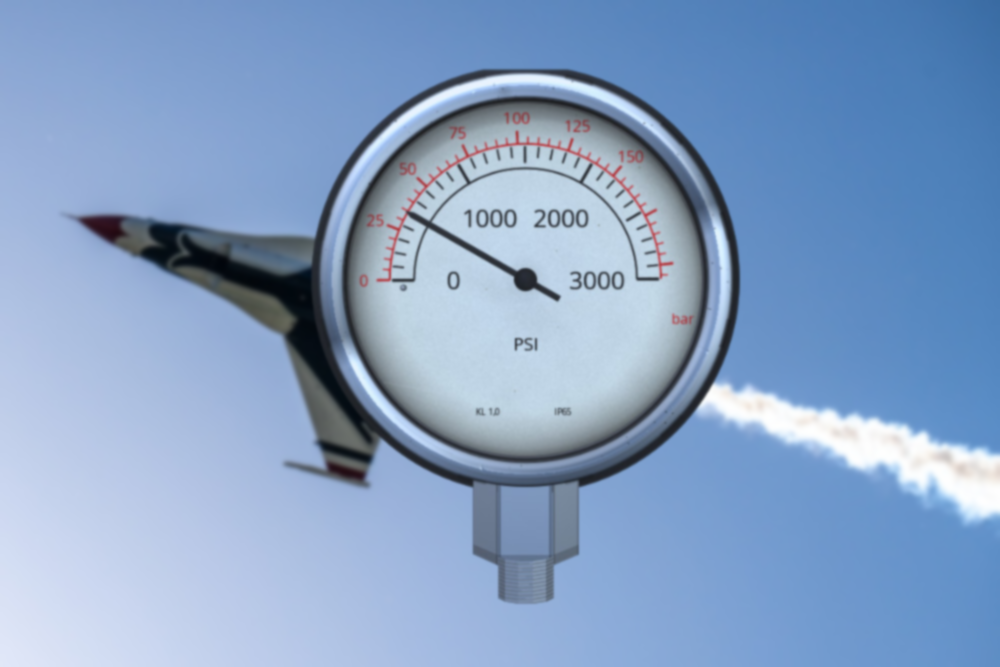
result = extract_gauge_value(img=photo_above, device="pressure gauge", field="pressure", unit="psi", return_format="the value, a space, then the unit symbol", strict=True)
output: 500 psi
